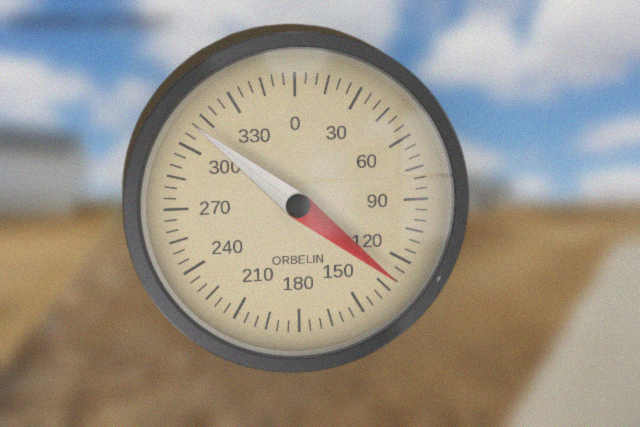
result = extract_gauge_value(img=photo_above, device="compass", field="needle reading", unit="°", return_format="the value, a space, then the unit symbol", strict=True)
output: 130 °
